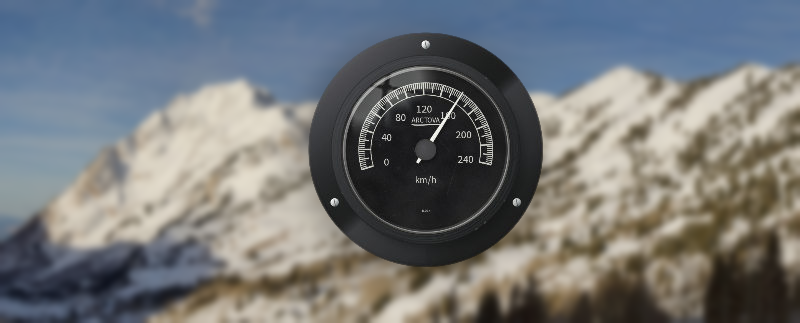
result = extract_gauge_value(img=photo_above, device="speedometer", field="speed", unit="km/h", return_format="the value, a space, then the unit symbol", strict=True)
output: 160 km/h
